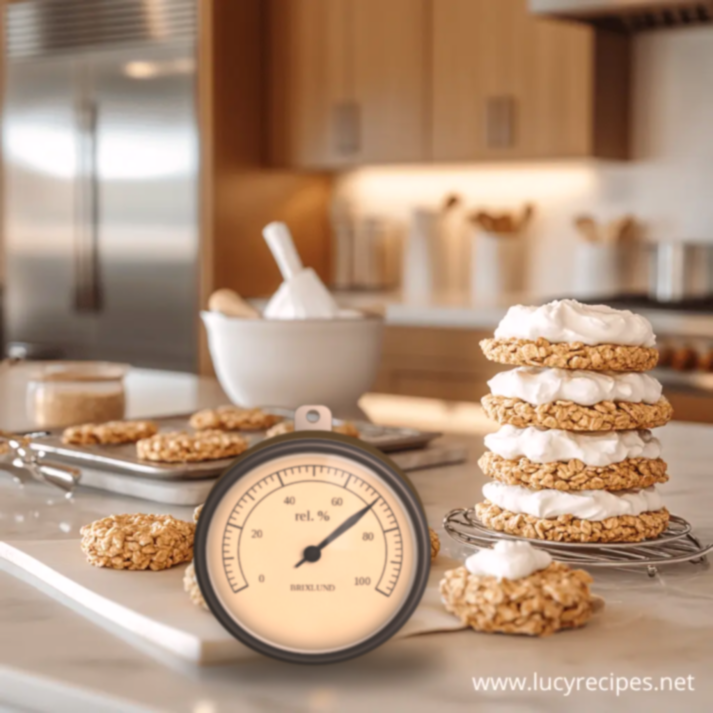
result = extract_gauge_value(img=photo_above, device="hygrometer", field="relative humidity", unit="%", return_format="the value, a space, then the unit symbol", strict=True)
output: 70 %
